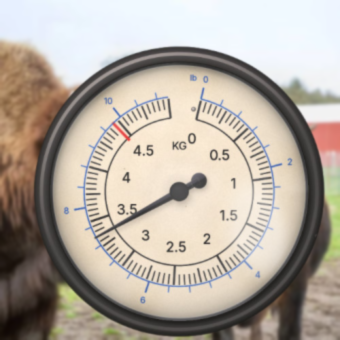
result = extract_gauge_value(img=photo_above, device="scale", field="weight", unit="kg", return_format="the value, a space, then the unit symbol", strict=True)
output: 3.35 kg
